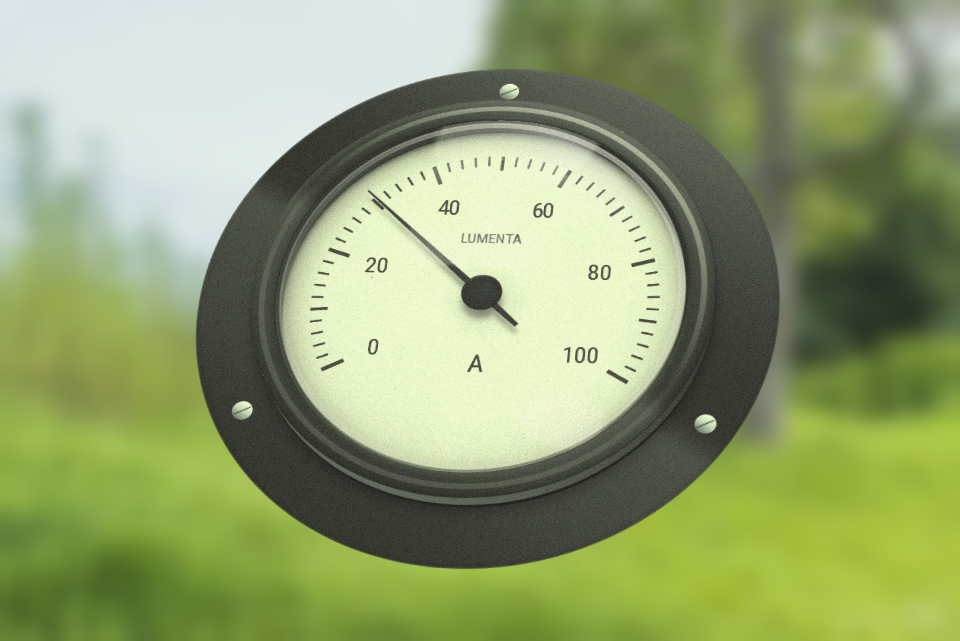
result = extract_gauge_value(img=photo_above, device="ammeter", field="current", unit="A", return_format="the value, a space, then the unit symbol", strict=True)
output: 30 A
